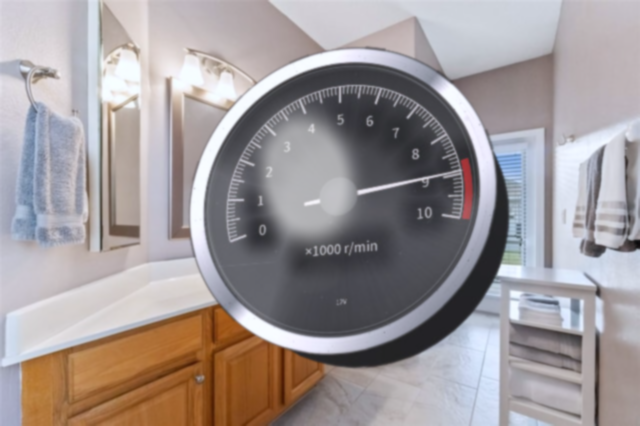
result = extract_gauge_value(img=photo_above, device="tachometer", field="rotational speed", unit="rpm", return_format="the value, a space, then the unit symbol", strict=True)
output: 9000 rpm
